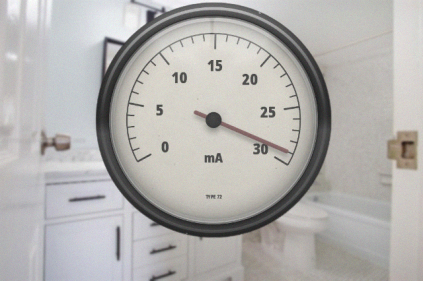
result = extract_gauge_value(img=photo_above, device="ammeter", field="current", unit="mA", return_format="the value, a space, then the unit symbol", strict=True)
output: 29 mA
